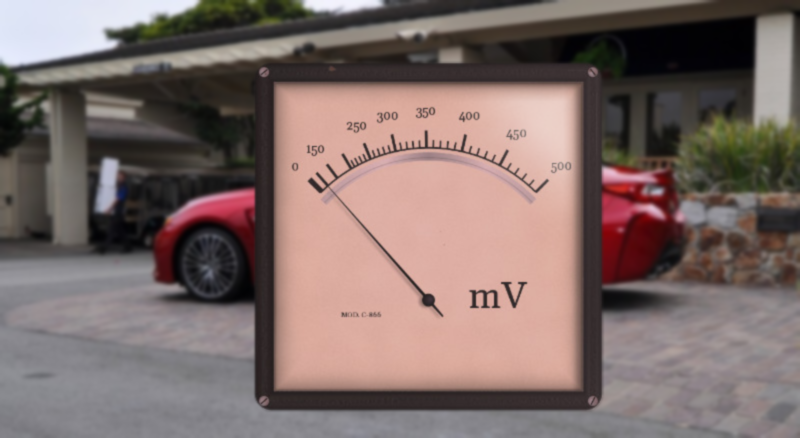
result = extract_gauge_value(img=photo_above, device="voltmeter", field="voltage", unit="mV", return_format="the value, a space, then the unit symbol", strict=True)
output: 100 mV
